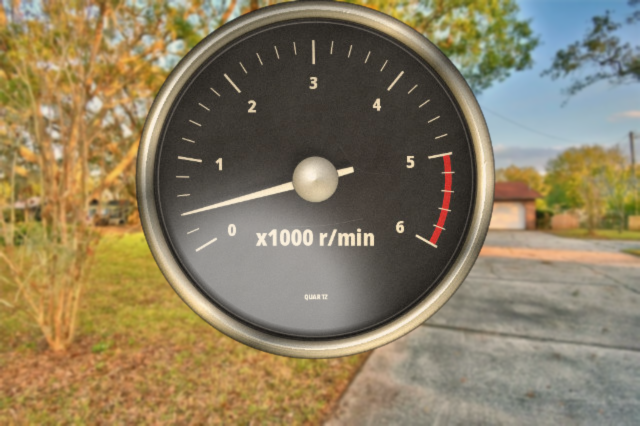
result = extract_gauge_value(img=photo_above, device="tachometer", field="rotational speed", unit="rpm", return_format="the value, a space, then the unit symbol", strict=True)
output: 400 rpm
